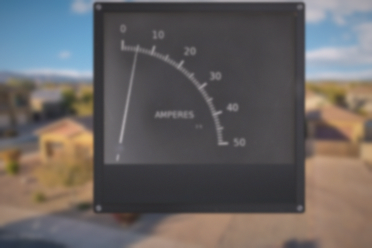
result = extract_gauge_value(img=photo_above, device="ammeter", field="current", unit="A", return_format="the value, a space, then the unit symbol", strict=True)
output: 5 A
